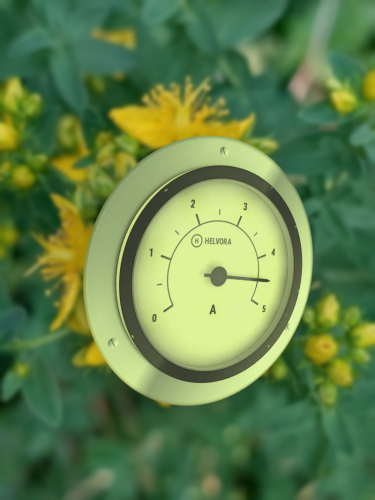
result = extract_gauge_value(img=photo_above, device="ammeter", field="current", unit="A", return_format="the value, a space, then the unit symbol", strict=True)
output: 4.5 A
